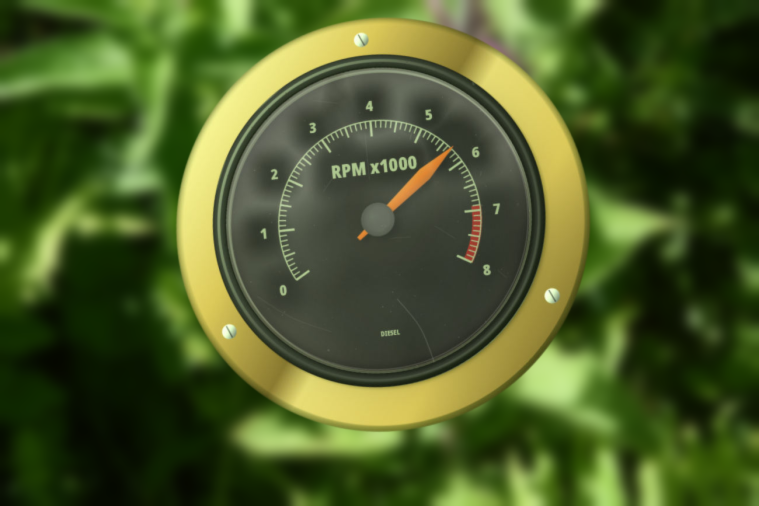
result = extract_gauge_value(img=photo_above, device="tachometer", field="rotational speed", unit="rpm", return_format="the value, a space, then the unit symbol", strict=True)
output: 5700 rpm
